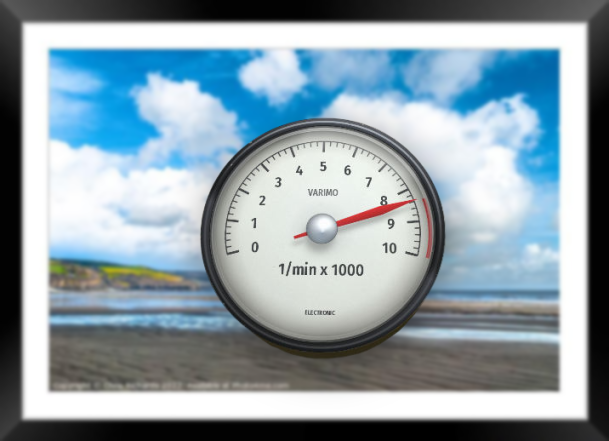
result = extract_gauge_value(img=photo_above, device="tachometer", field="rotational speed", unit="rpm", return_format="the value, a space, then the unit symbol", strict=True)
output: 8400 rpm
